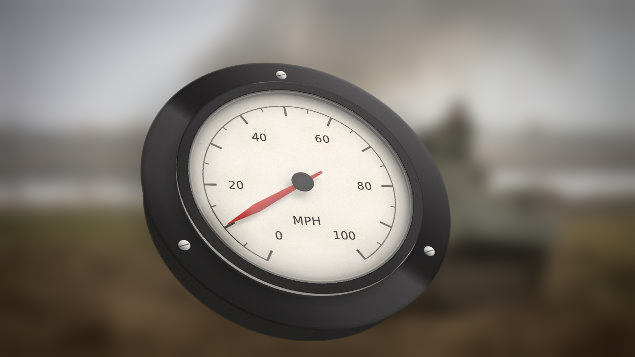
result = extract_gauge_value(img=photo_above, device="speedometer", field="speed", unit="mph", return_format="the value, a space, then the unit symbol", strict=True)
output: 10 mph
